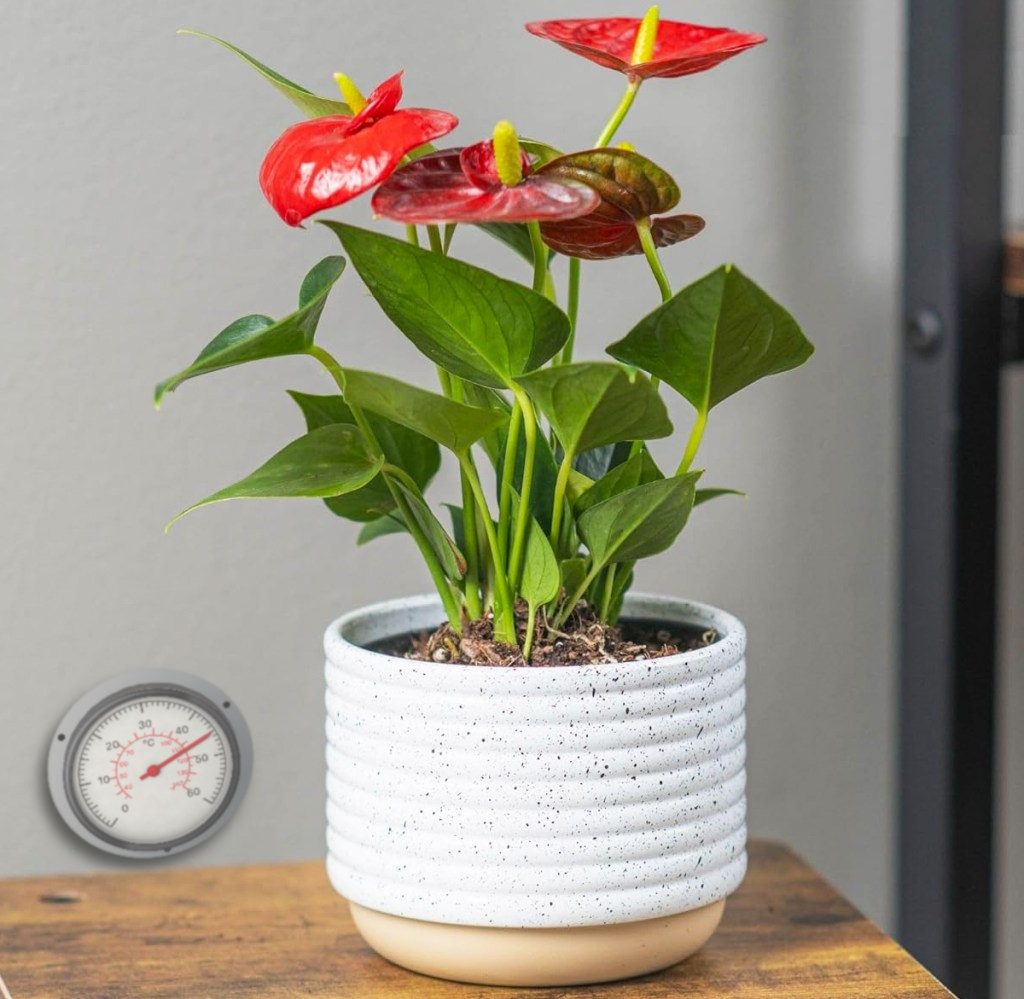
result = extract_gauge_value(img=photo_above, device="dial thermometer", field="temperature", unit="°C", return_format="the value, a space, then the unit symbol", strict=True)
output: 45 °C
